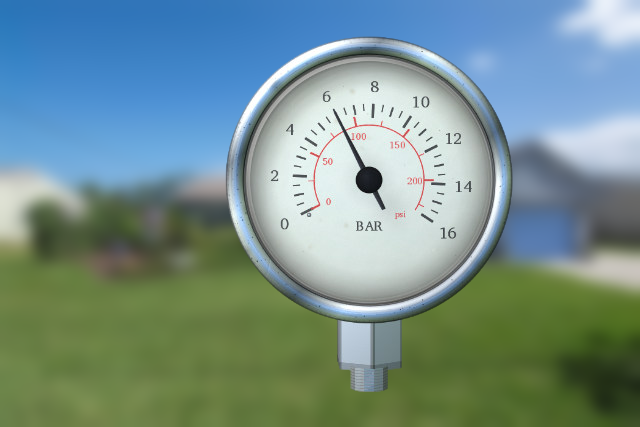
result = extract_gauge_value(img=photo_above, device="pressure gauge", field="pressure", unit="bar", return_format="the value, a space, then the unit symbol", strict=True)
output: 6 bar
